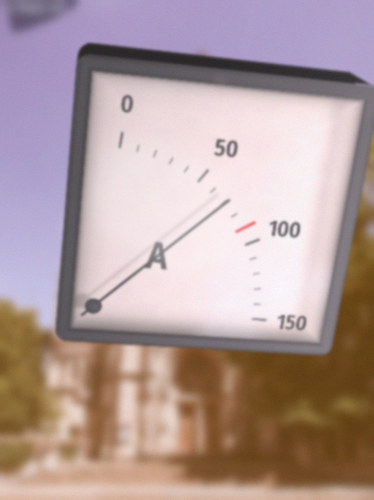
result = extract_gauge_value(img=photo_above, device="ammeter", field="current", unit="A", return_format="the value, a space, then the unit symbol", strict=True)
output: 70 A
